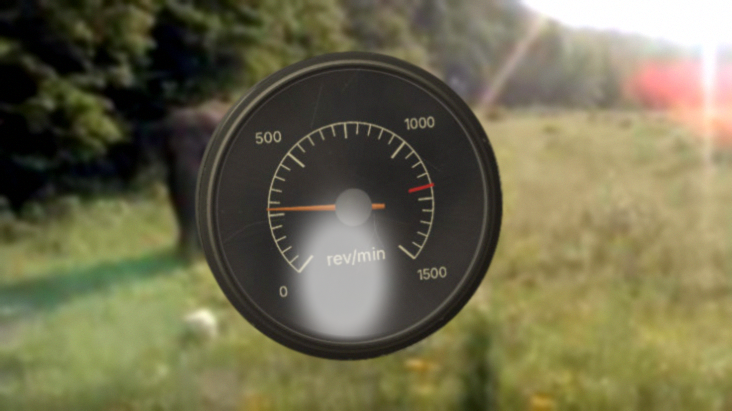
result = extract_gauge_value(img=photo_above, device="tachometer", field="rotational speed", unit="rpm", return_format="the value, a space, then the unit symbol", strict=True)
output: 275 rpm
